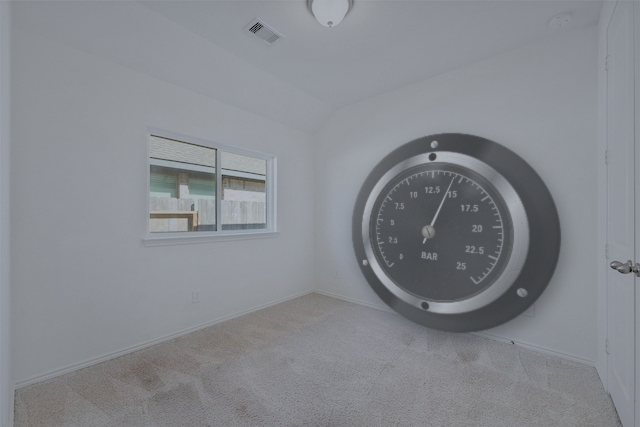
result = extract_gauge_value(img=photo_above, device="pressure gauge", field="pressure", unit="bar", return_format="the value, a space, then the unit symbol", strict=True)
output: 14.5 bar
